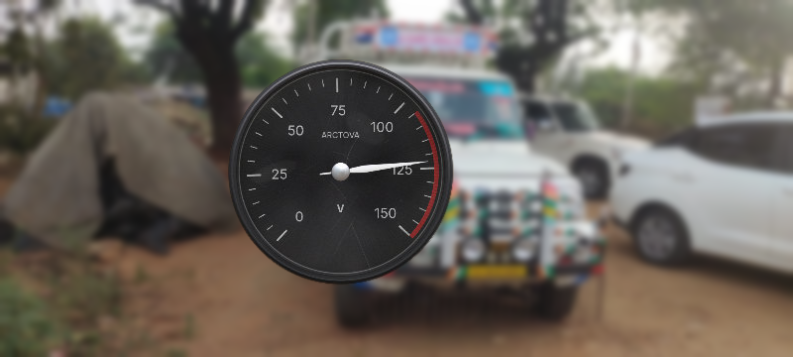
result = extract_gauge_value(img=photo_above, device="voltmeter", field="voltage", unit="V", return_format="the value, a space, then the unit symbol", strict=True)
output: 122.5 V
